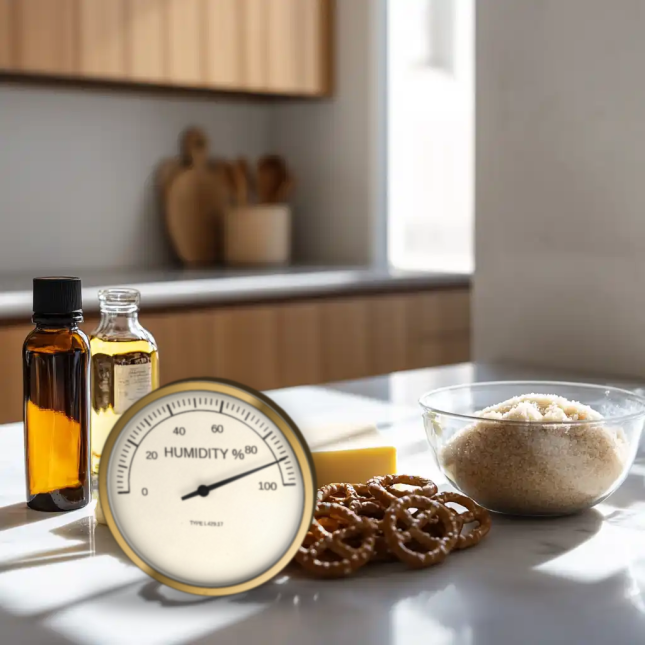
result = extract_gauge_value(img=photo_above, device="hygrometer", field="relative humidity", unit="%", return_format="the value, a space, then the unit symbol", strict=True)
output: 90 %
